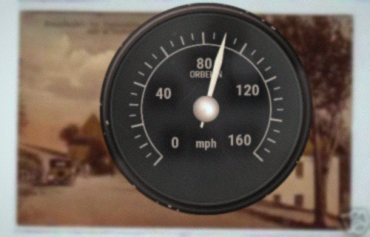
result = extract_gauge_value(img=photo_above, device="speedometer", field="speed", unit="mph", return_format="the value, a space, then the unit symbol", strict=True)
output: 90 mph
